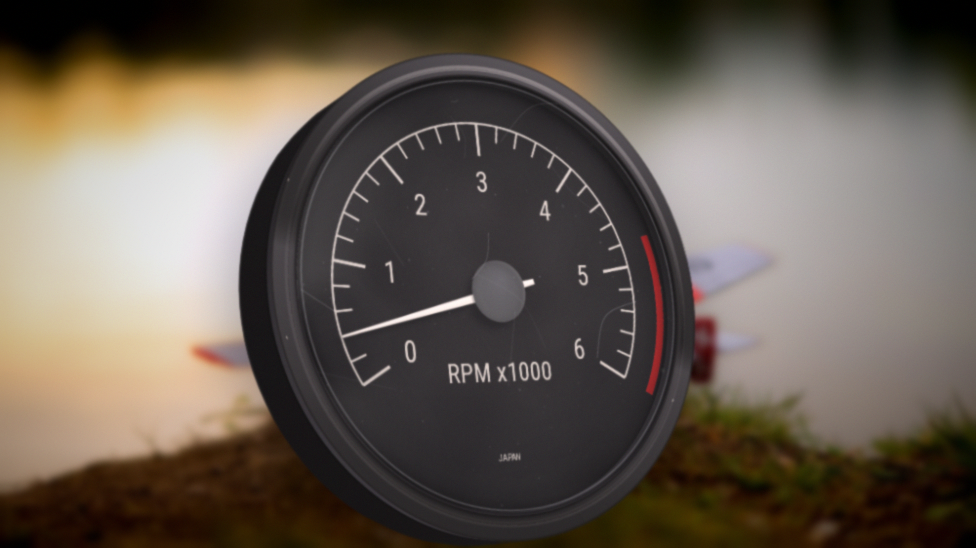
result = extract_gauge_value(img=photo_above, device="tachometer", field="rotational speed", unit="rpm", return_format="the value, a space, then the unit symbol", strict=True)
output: 400 rpm
